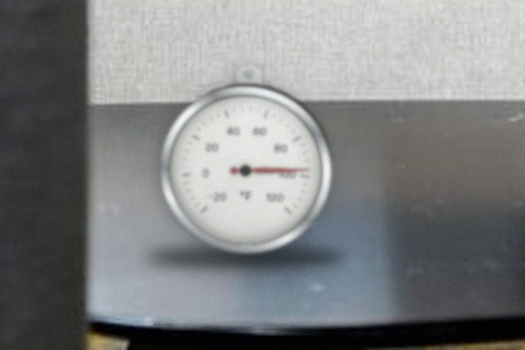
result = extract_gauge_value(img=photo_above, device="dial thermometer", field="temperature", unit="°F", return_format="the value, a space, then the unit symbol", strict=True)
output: 96 °F
